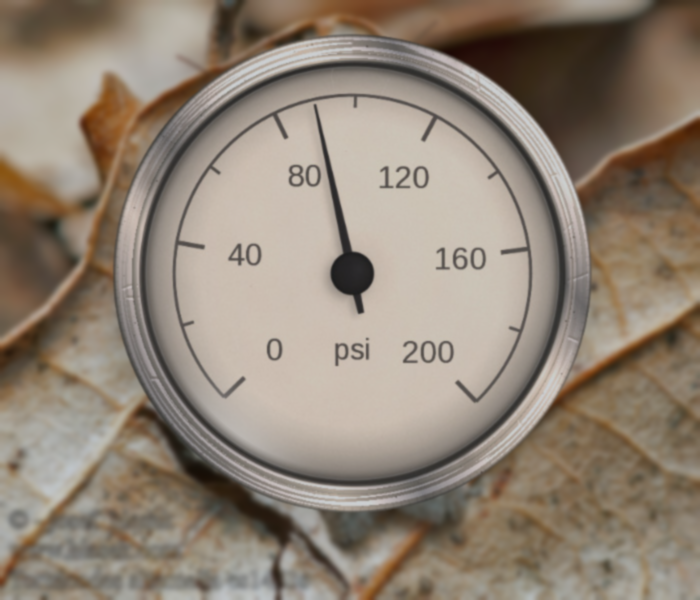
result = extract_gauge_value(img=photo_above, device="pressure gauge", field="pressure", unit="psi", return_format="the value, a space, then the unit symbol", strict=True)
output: 90 psi
